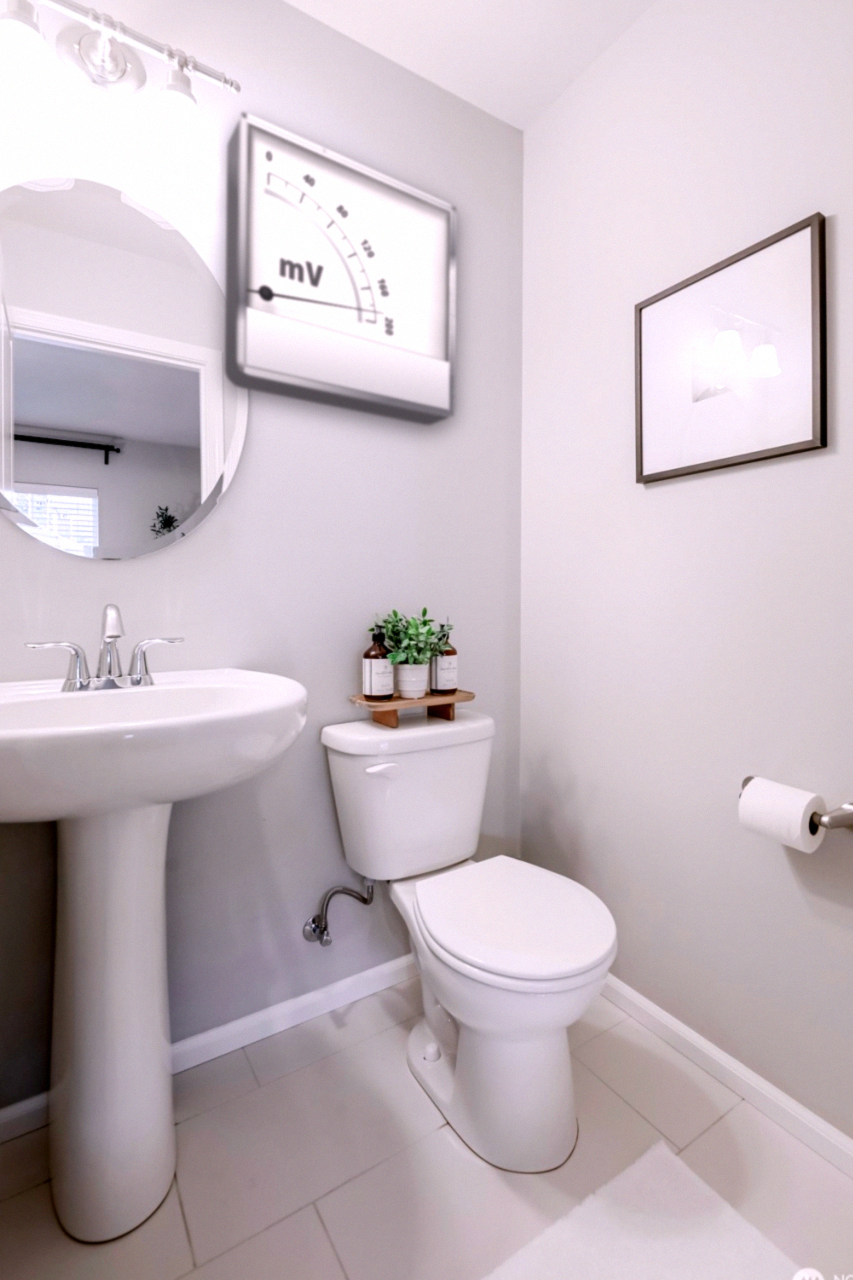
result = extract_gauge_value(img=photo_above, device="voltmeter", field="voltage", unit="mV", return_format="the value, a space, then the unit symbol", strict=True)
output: 190 mV
